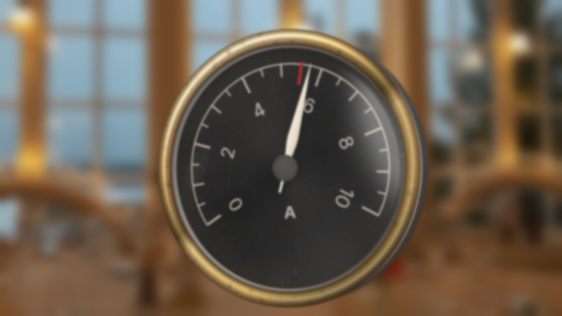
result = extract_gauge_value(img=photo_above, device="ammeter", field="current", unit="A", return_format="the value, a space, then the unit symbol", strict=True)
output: 5.75 A
